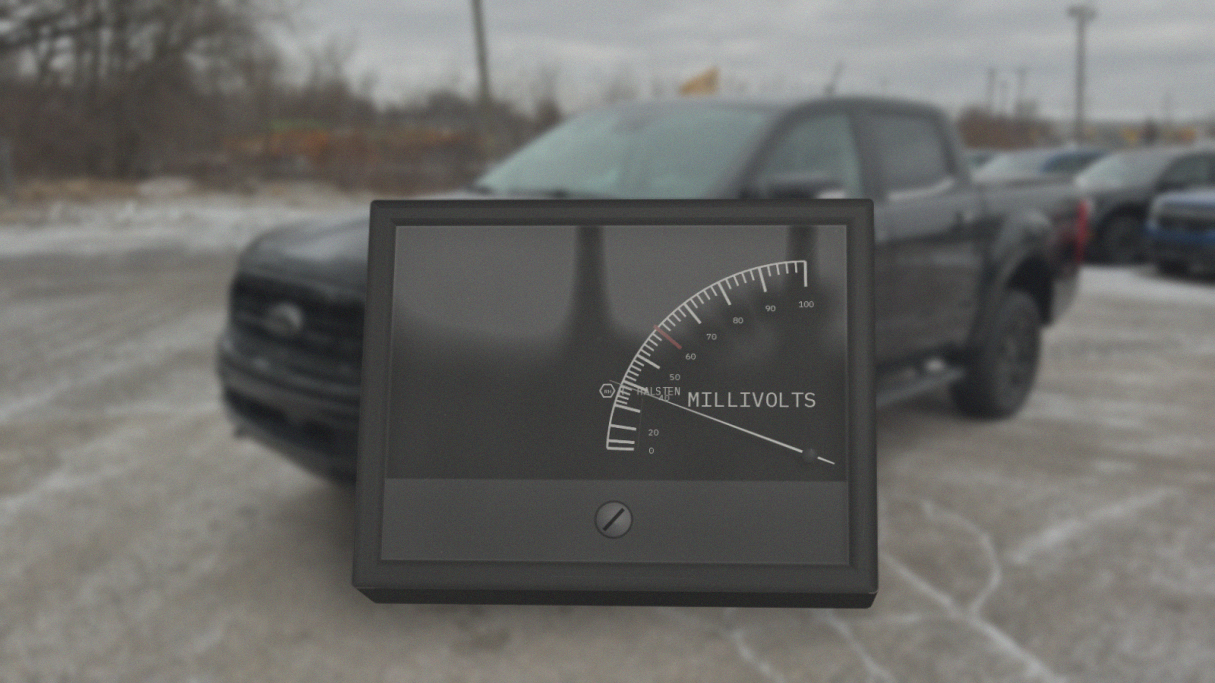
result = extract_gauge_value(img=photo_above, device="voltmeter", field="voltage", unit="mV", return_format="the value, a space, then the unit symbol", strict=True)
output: 38 mV
